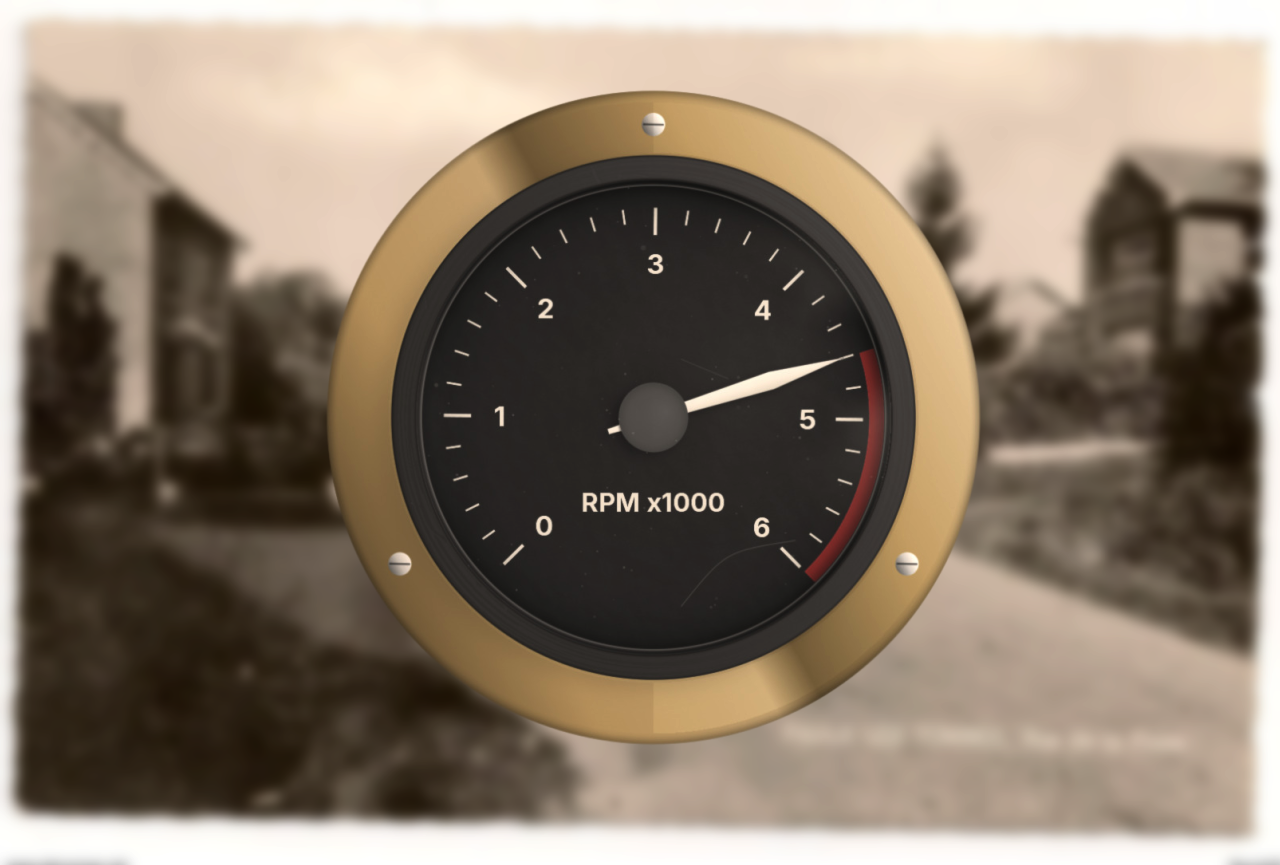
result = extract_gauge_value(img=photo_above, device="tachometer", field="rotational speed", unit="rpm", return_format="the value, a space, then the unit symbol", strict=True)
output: 4600 rpm
